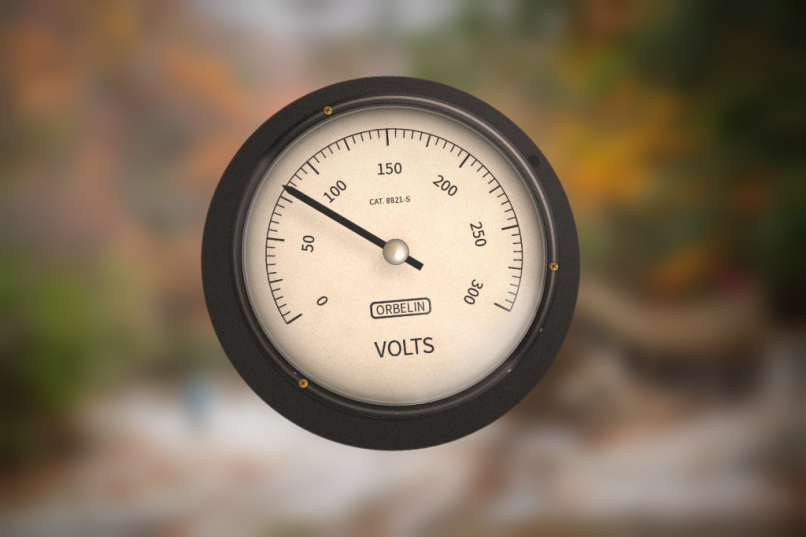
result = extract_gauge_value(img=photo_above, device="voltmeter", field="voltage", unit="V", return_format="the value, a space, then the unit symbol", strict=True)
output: 80 V
